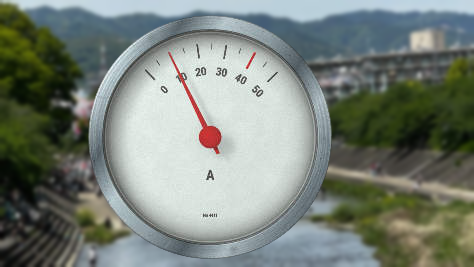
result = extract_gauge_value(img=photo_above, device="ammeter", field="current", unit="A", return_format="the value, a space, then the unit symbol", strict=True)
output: 10 A
